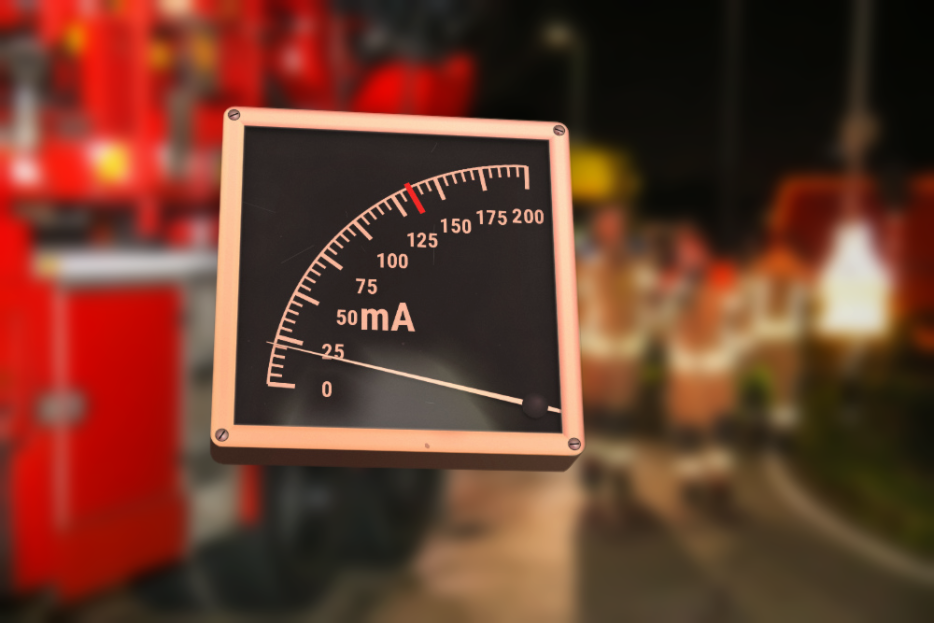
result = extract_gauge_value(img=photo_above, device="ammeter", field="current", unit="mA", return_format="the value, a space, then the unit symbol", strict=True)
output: 20 mA
